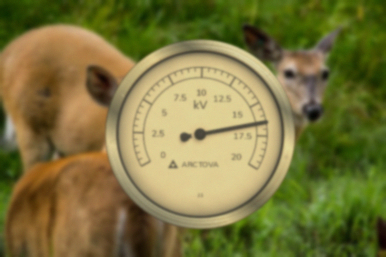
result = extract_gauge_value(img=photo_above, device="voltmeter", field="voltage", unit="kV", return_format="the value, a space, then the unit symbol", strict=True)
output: 16.5 kV
